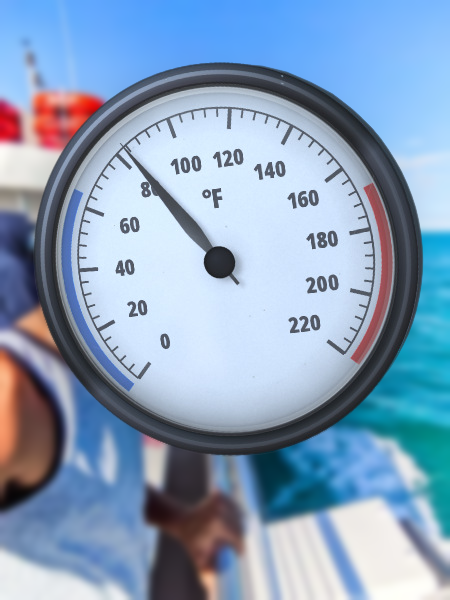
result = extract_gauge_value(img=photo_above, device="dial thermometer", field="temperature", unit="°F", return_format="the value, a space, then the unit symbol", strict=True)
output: 84 °F
